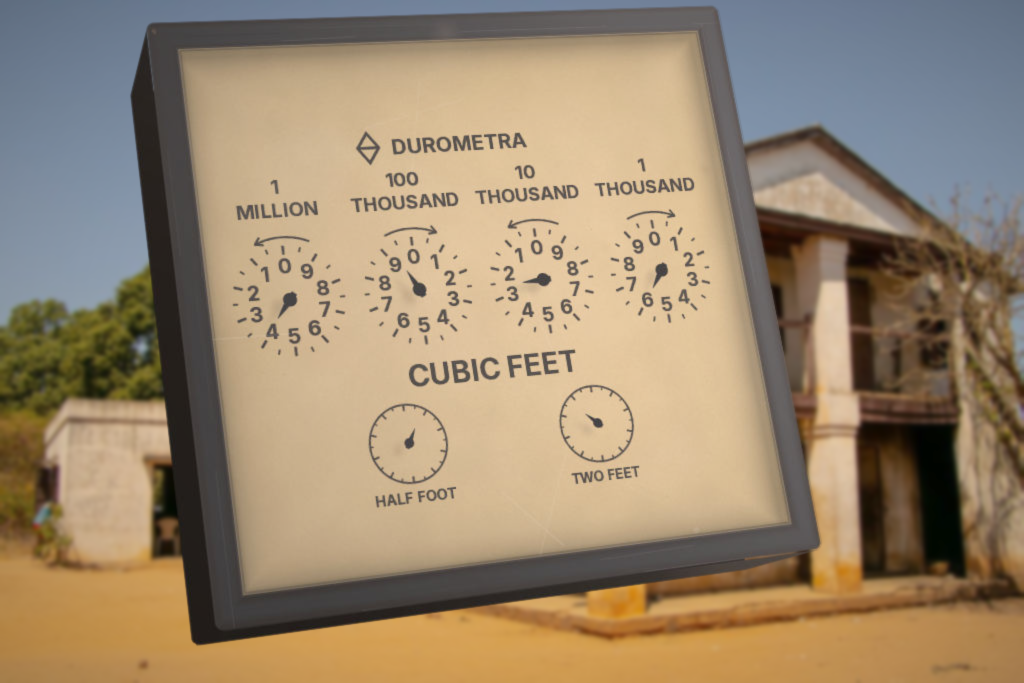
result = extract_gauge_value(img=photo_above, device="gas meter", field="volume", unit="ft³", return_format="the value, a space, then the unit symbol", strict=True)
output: 392600 ft³
